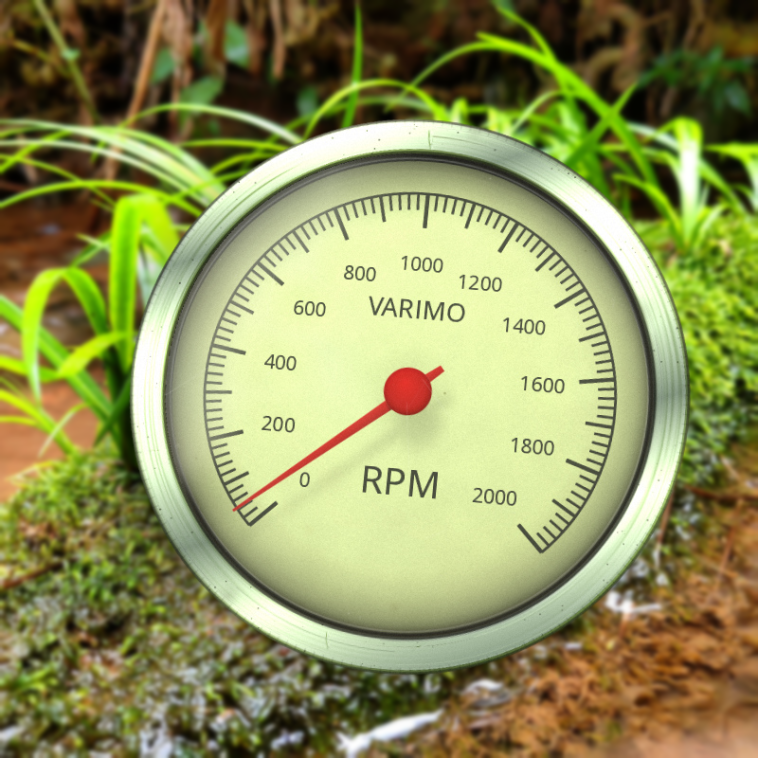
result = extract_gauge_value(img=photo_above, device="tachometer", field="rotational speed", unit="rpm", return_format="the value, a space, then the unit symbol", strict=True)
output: 40 rpm
